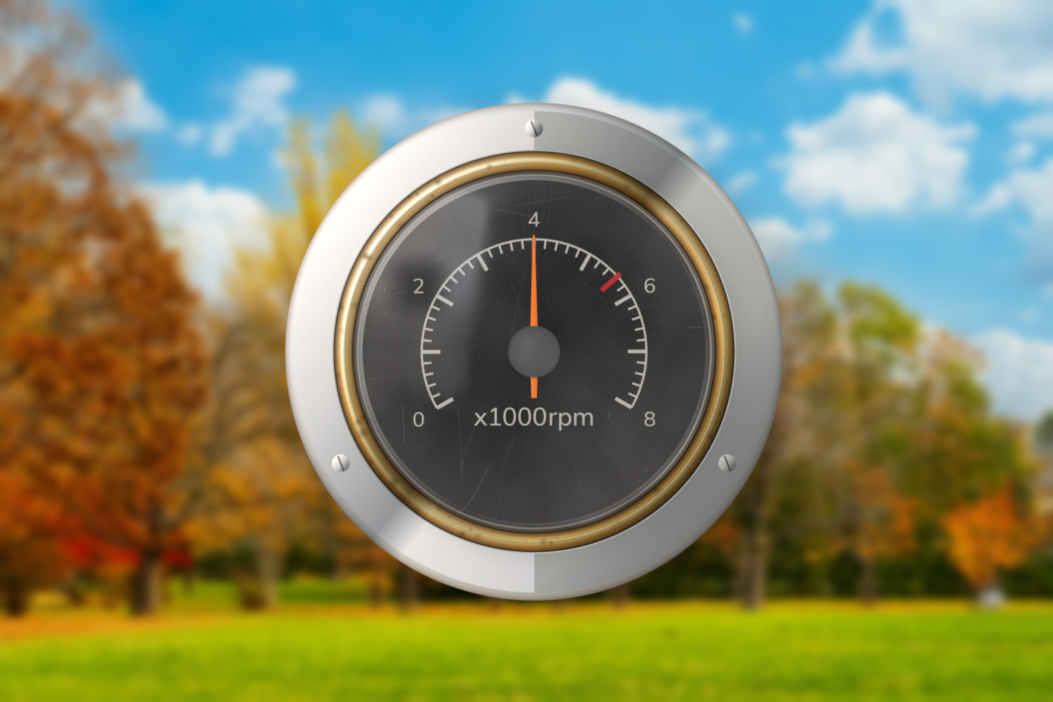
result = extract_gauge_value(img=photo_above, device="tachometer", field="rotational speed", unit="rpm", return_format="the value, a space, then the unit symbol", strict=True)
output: 4000 rpm
